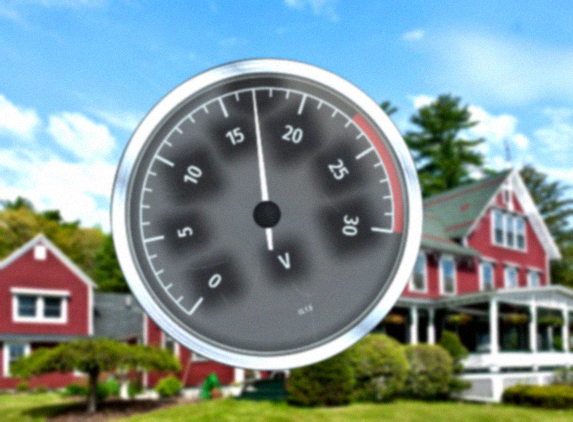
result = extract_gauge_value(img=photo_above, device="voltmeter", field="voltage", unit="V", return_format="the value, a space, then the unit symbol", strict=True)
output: 17 V
